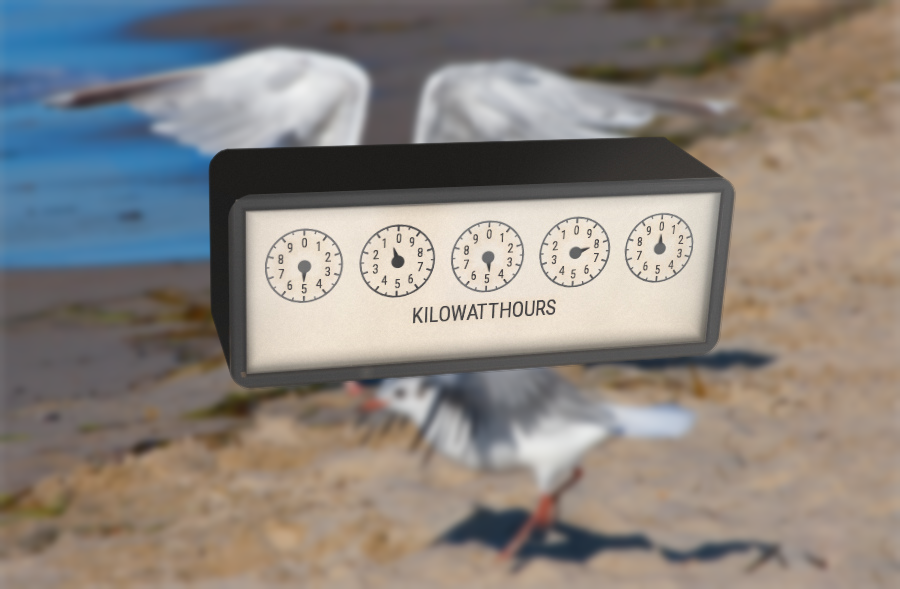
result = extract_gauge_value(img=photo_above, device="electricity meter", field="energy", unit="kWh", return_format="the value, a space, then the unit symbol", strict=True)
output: 50480 kWh
